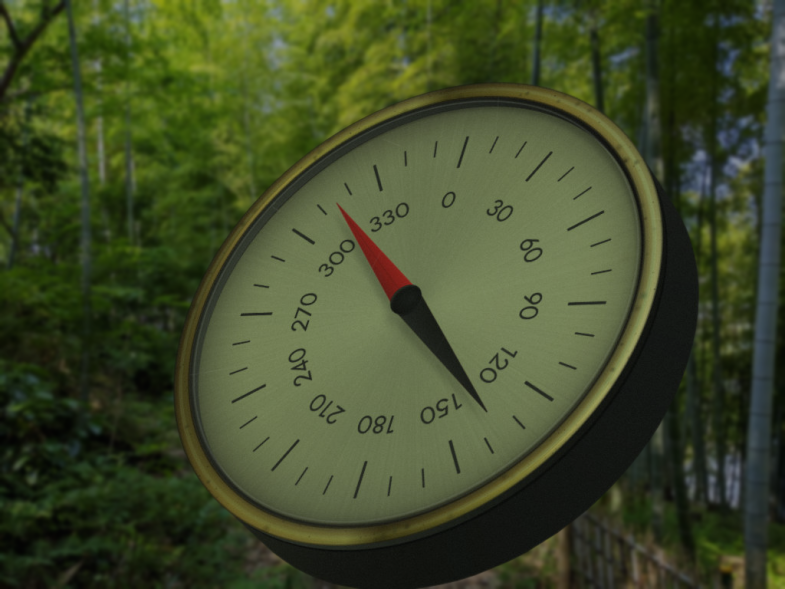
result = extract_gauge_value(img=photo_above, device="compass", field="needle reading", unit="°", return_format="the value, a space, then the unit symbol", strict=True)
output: 315 °
